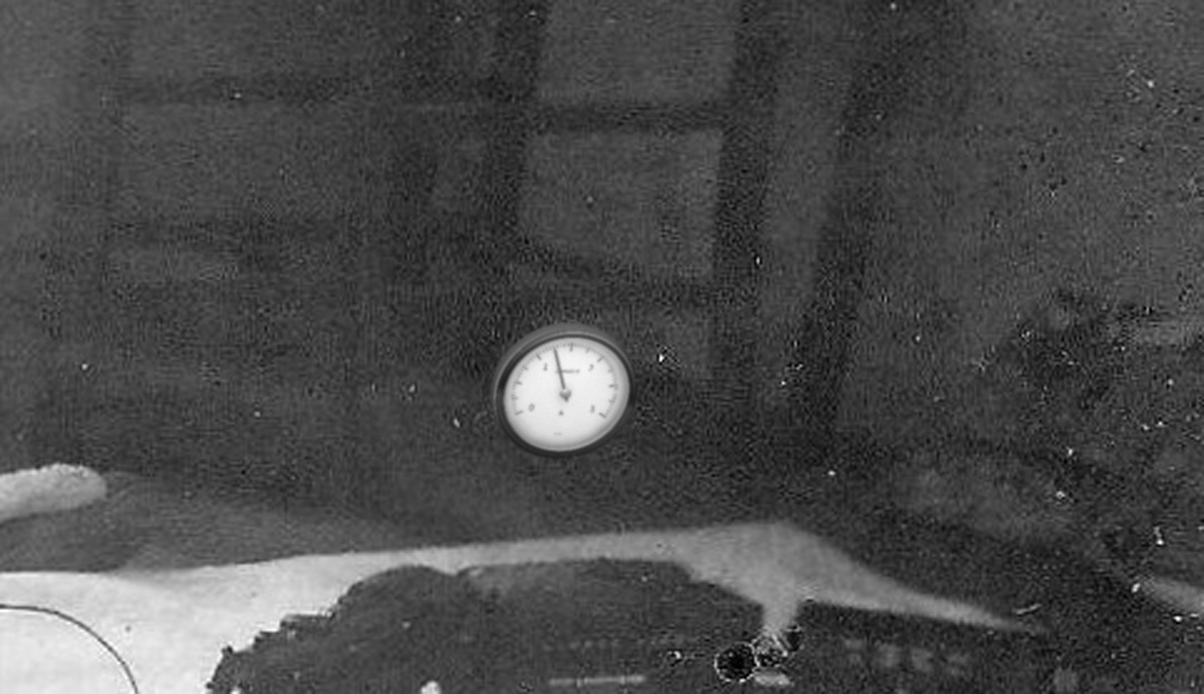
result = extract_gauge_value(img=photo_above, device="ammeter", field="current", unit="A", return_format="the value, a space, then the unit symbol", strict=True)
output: 1.25 A
